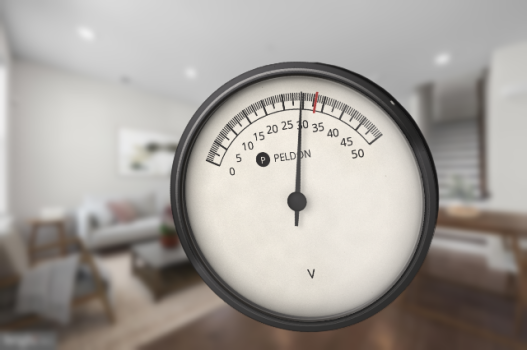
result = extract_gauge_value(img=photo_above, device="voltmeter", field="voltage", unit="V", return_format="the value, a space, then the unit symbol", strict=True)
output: 30 V
